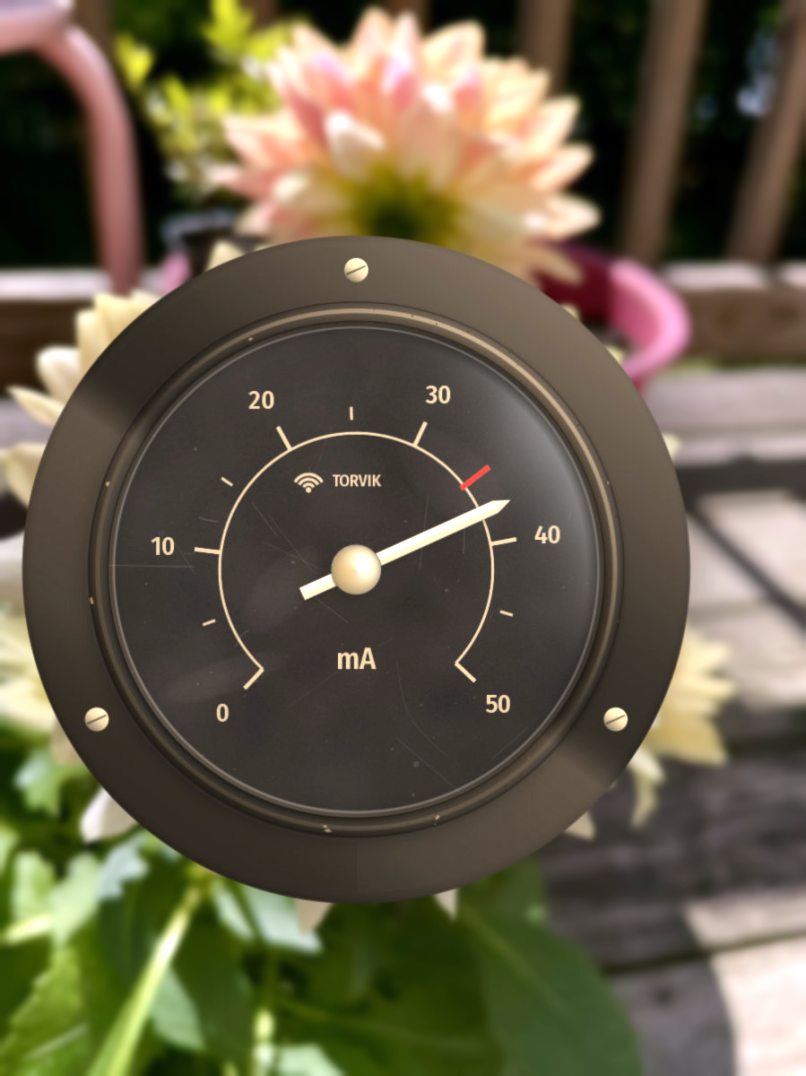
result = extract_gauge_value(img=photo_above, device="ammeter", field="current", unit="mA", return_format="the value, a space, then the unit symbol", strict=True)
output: 37.5 mA
